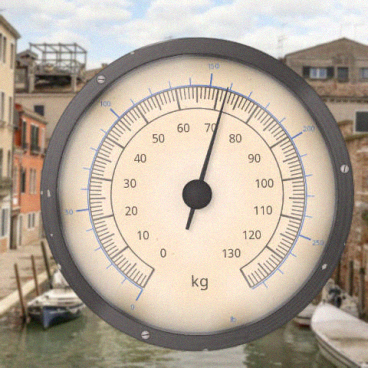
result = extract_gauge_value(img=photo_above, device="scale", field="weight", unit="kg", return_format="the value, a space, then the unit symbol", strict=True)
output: 72 kg
